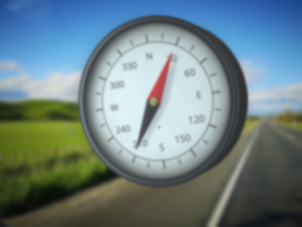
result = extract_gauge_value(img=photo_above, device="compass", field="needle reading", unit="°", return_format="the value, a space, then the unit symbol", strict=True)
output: 30 °
